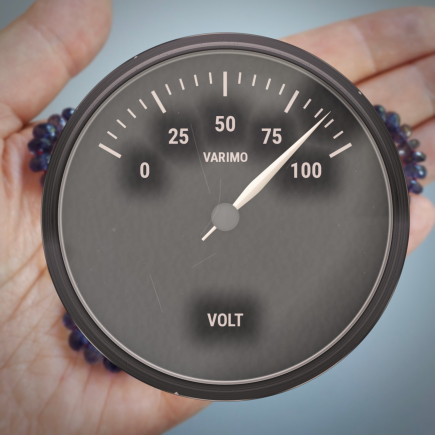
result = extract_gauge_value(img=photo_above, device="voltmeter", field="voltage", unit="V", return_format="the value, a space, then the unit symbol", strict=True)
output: 87.5 V
